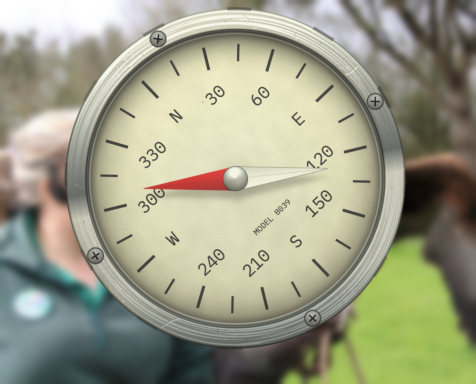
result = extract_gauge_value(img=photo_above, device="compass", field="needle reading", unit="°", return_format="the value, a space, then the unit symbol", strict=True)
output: 307.5 °
